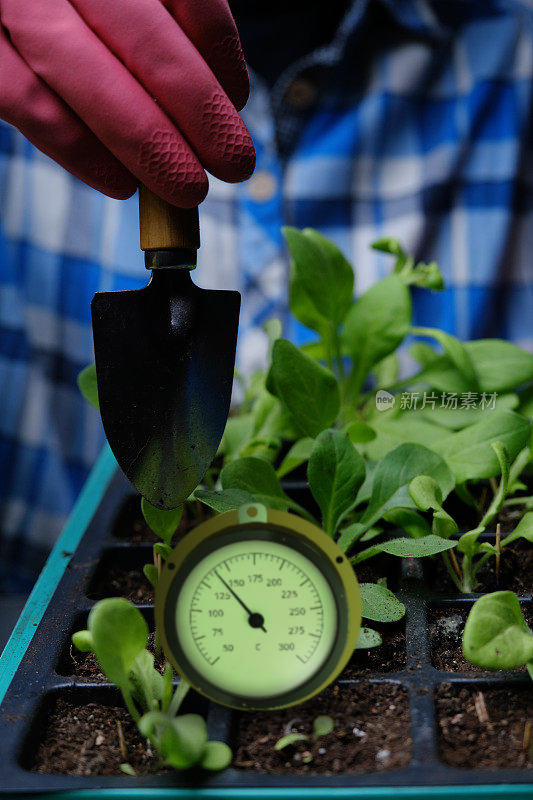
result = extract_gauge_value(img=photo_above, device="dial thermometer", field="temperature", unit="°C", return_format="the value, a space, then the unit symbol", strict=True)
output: 140 °C
